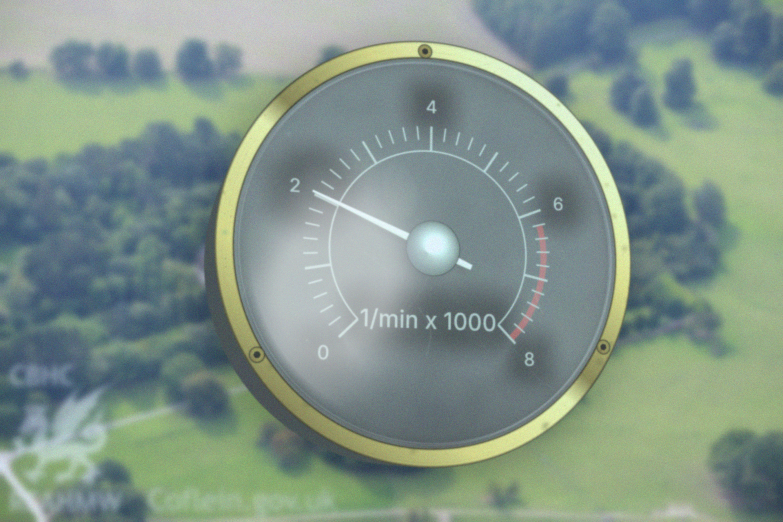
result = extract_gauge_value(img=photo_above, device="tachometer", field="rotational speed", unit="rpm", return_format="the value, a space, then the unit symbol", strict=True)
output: 2000 rpm
